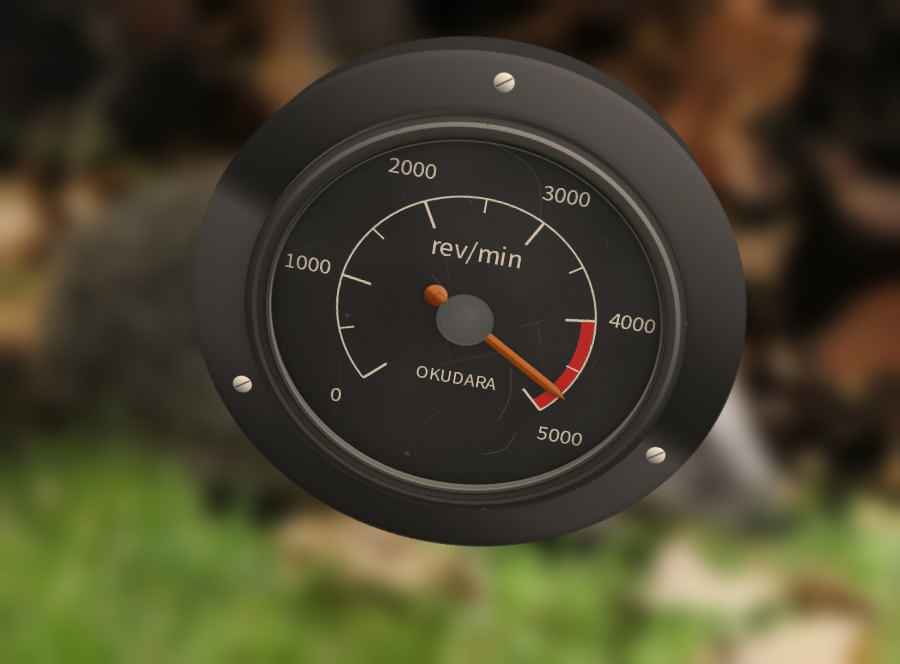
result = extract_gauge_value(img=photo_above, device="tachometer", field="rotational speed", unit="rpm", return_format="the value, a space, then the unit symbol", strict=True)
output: 4750 rpm
